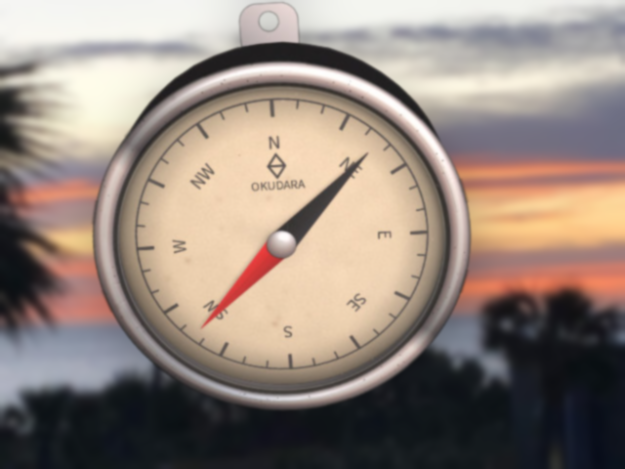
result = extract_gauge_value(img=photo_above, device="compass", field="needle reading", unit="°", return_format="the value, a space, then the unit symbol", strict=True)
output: 225 °
